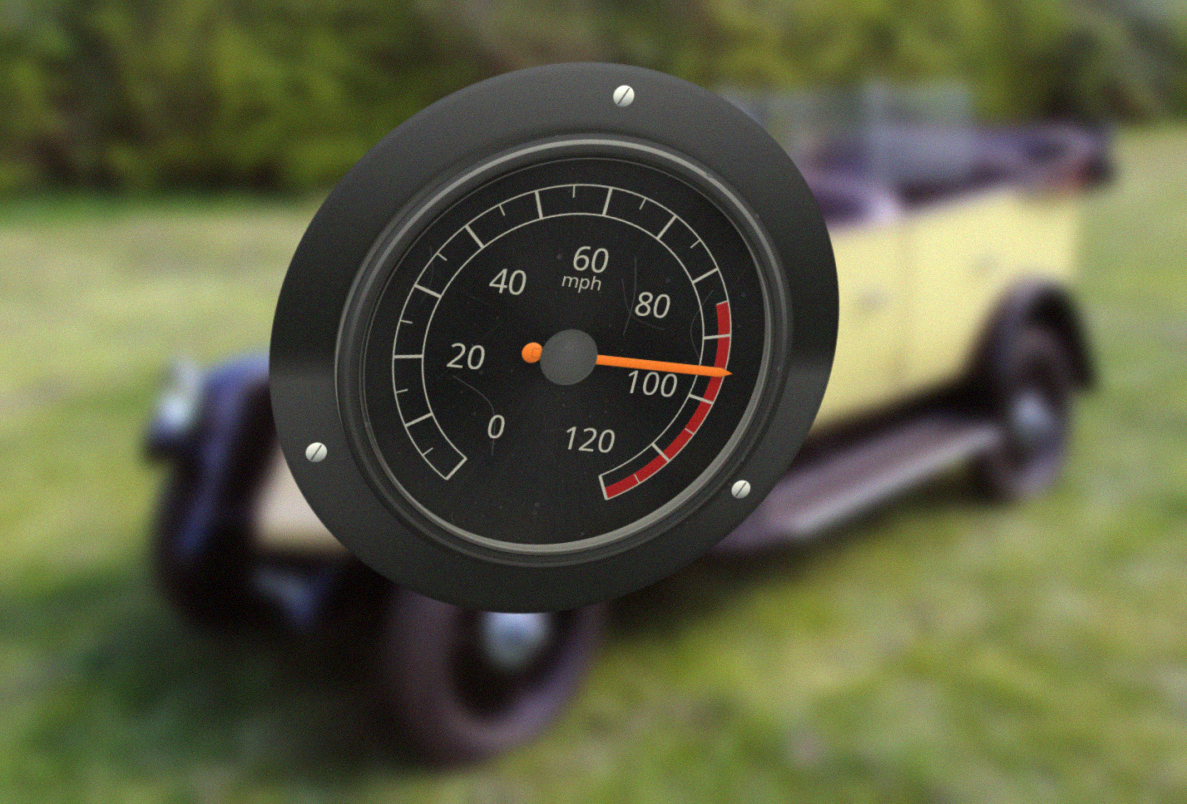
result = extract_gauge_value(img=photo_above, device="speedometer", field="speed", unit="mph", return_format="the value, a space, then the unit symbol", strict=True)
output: 95 mph
